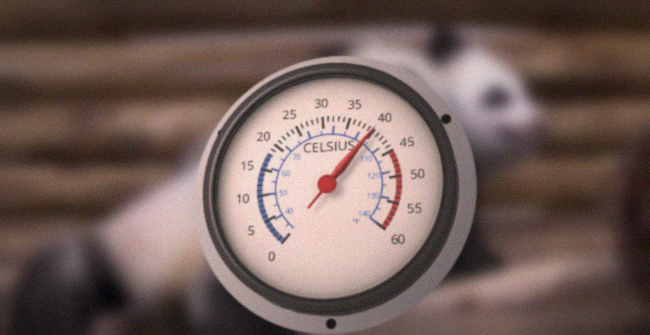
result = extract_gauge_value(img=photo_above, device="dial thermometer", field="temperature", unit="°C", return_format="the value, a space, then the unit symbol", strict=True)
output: 40 °C
